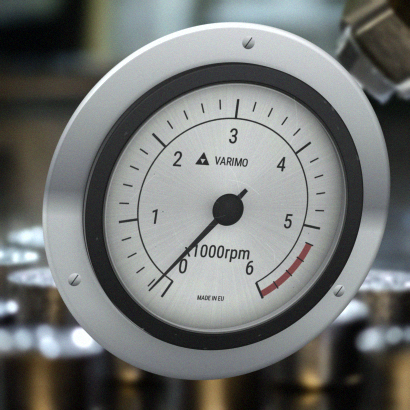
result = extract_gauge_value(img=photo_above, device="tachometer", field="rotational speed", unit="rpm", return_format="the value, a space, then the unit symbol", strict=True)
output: 200 rpm
